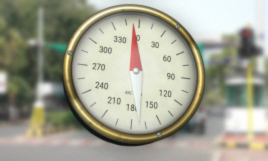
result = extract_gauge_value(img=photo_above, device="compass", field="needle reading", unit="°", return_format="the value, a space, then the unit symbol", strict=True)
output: 352.5 °
